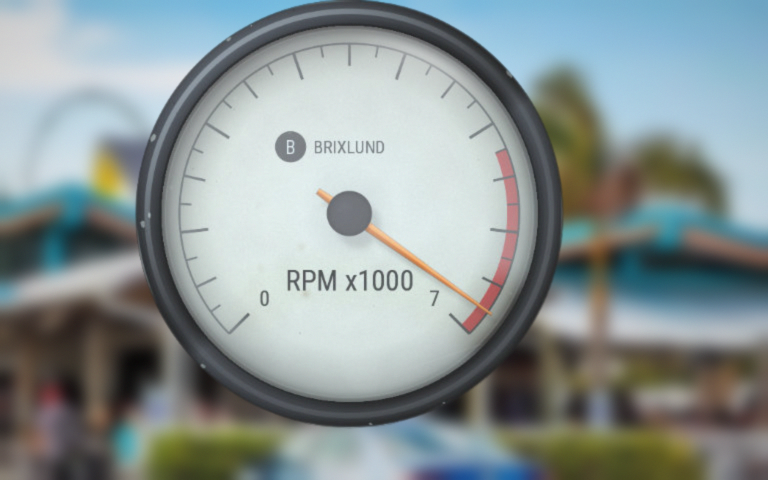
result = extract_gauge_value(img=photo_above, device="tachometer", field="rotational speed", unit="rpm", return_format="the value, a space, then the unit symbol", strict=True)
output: 6750 rpm
